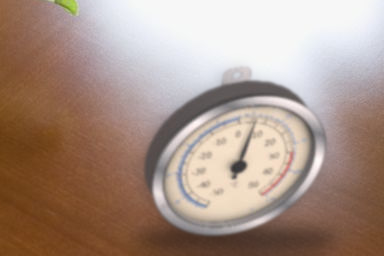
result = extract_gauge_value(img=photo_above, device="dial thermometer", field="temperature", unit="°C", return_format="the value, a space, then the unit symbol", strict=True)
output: 5 °C
